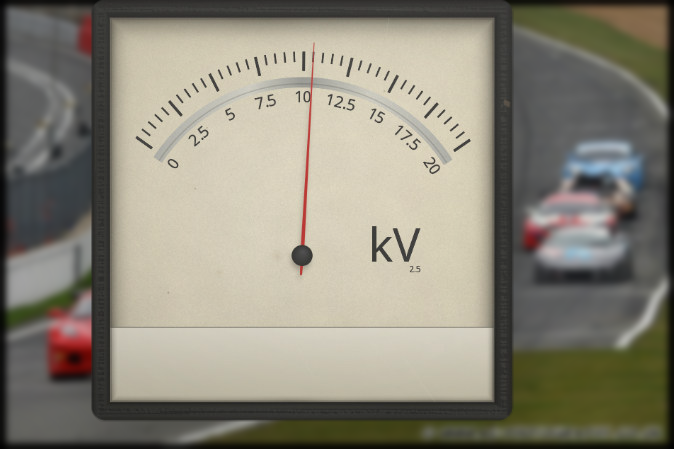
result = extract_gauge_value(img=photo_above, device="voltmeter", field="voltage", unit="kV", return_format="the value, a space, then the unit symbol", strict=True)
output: 10.5 kV
